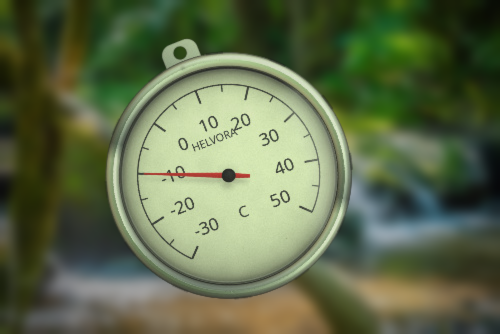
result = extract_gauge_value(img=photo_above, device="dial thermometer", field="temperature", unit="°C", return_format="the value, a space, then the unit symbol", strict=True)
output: -10 °C
